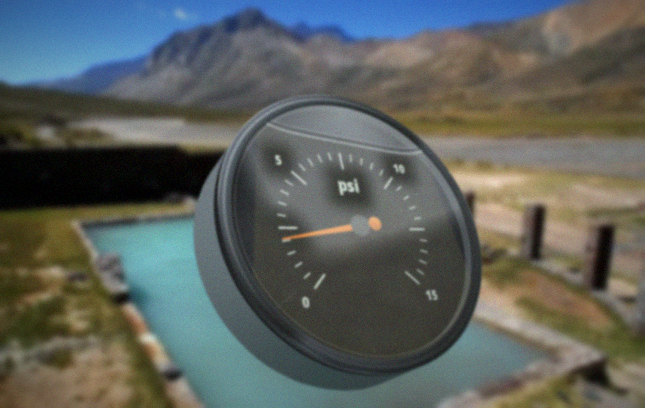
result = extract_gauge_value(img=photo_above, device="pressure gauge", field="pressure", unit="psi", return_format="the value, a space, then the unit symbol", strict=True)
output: 2 psi
